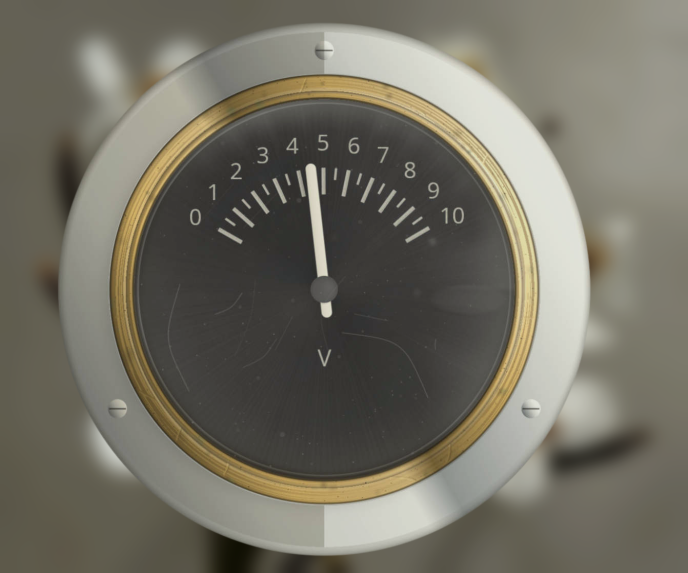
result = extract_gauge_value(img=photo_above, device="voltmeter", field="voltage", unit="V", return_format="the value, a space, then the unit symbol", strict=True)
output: 4.5 V
